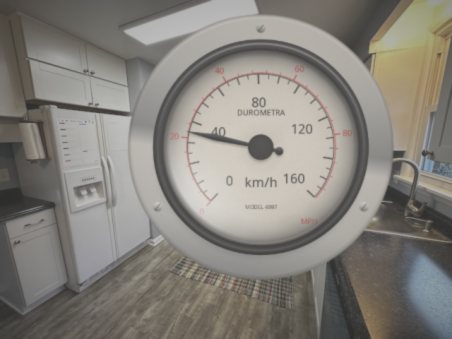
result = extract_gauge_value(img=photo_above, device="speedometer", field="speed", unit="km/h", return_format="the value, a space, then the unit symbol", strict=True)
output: 35 km/h
